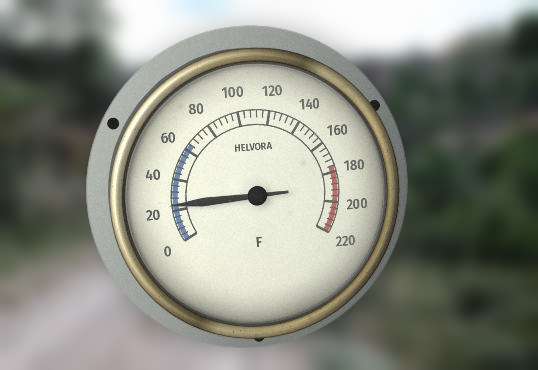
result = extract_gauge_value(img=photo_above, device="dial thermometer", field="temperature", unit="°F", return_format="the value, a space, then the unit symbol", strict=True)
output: 24 °F
